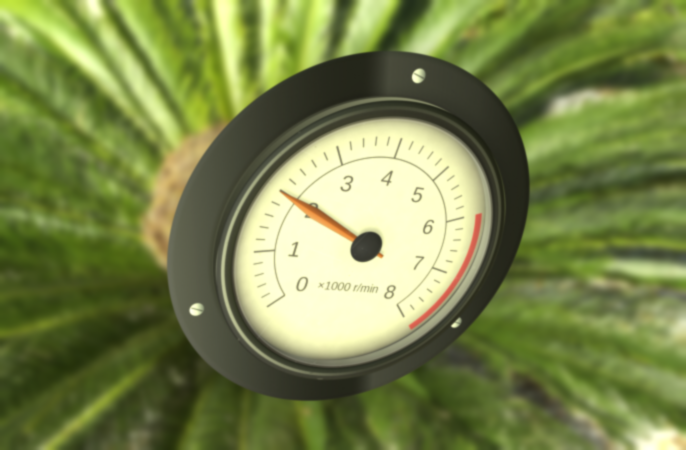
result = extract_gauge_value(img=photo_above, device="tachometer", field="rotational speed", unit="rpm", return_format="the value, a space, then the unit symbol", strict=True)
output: 2000 rpm
